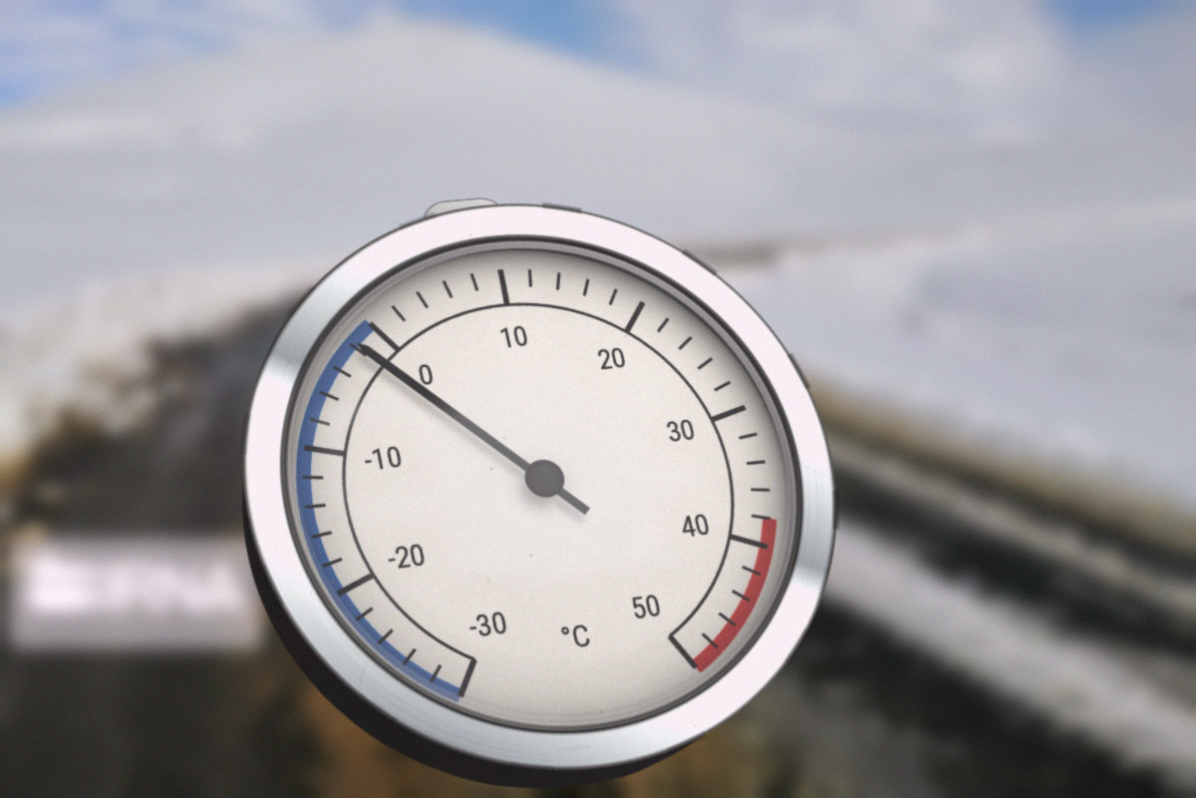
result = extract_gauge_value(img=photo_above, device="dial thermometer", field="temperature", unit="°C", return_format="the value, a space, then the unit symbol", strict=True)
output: -2 °C
